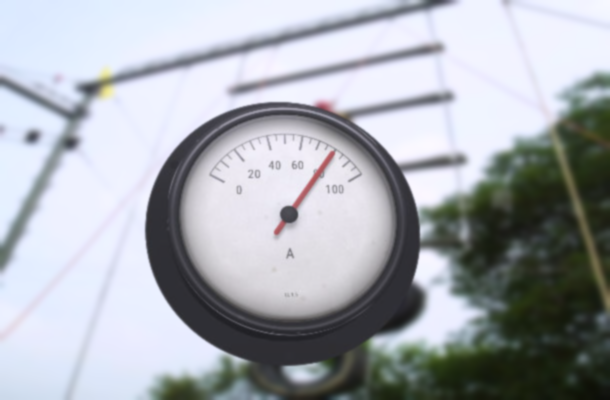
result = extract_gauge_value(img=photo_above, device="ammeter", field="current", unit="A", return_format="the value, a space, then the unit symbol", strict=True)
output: 80 A
